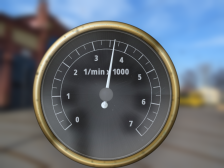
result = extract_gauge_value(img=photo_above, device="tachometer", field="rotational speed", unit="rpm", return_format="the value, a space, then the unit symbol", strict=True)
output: 3625 rpm
